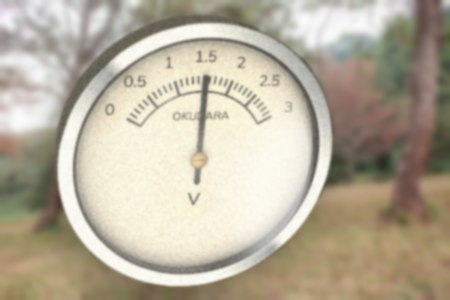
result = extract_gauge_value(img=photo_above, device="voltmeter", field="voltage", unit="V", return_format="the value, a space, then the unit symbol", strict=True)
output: 1.5 V
